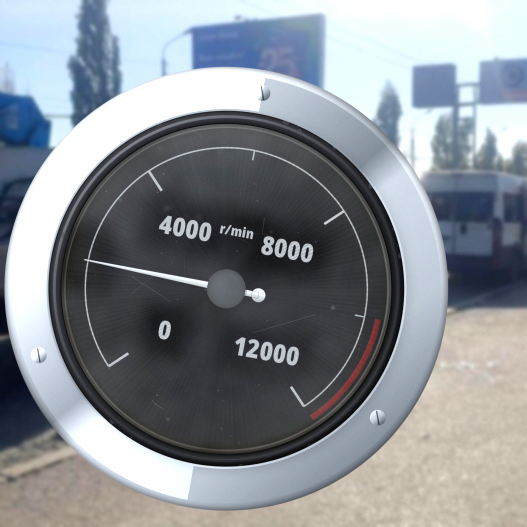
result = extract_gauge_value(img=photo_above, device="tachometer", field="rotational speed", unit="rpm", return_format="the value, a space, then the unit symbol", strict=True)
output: 2000 rpm
